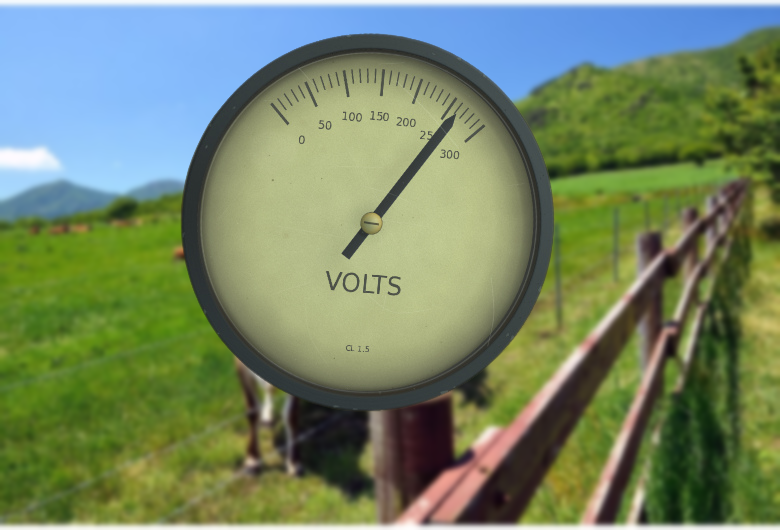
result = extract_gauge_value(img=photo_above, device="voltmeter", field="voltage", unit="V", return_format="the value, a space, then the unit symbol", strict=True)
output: 260 V
